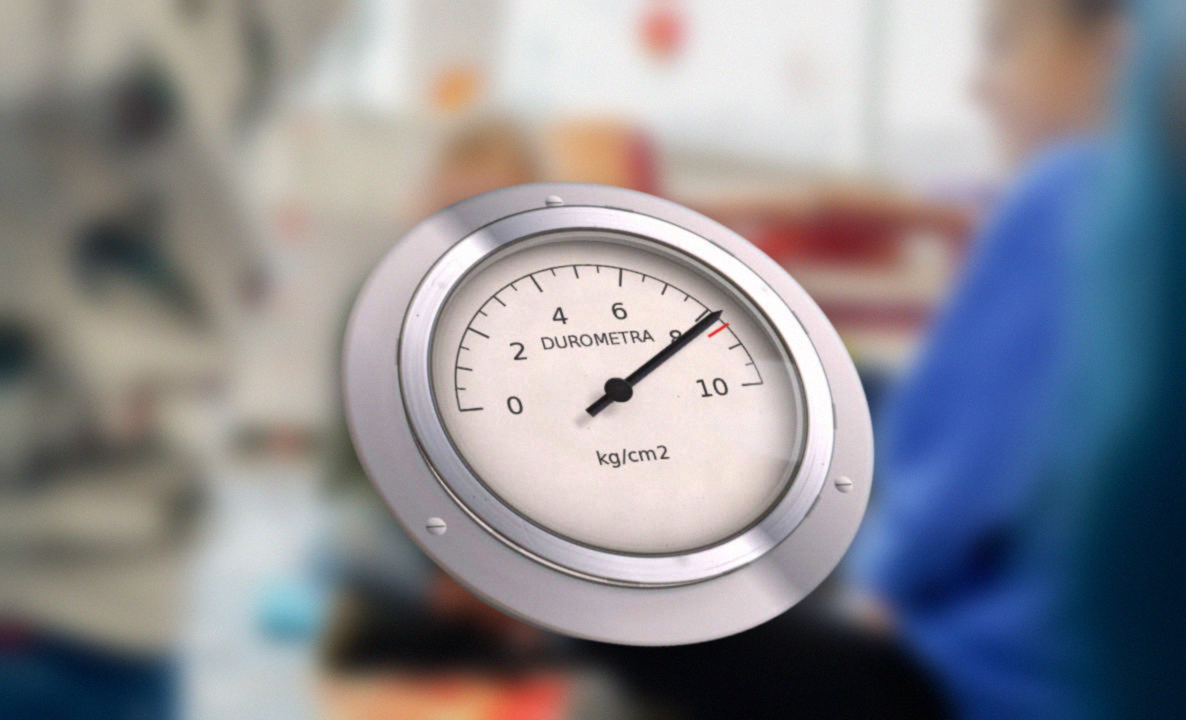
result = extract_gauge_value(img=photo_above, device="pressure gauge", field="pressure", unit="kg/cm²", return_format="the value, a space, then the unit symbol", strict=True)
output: 8.25 kg/cm²
